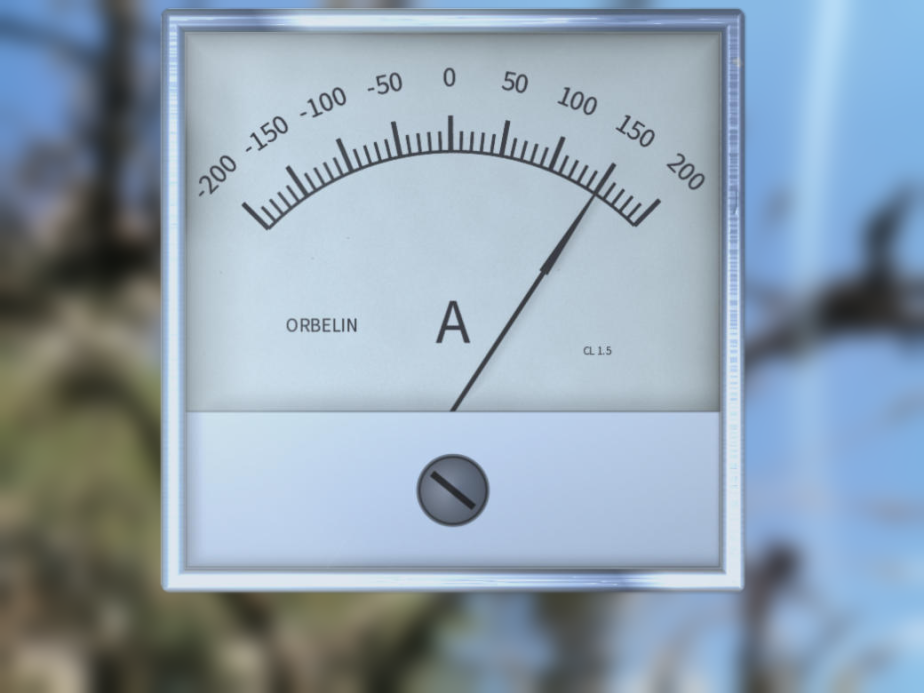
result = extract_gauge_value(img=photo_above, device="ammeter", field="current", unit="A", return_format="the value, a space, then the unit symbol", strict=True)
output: 150 A
